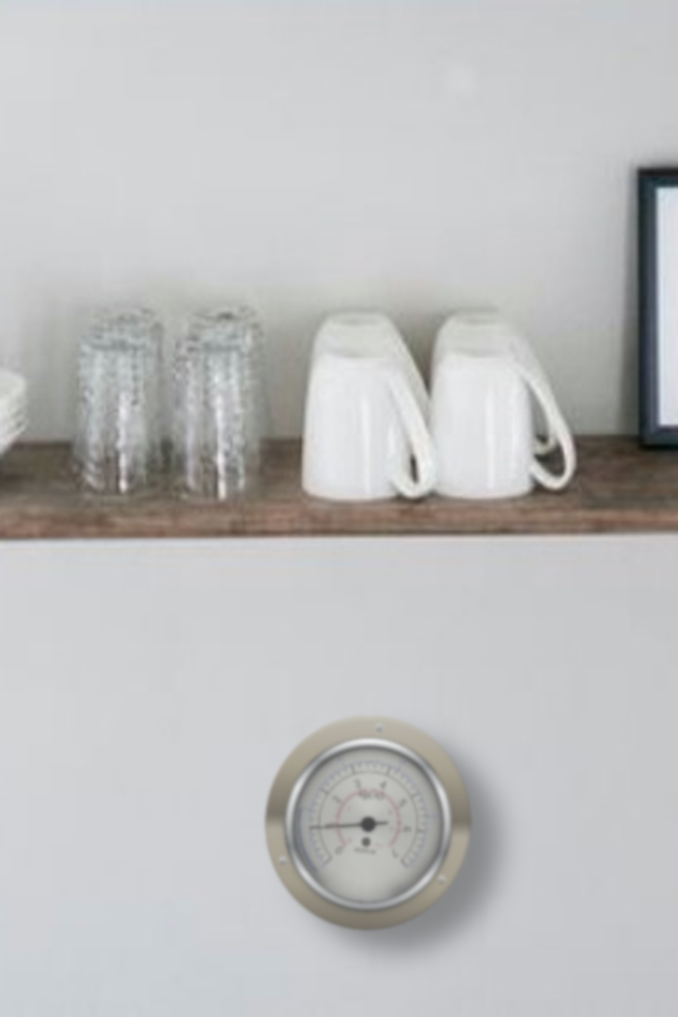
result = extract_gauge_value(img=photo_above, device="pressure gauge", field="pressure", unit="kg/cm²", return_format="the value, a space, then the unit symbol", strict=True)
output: 1 kg/cm²
